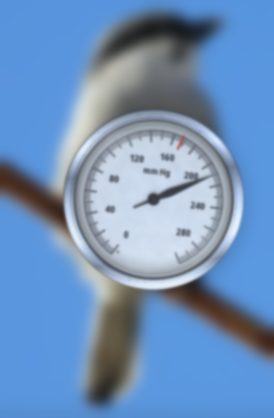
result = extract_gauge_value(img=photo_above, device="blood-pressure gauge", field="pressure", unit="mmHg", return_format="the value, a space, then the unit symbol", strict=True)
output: 210 mmHg
